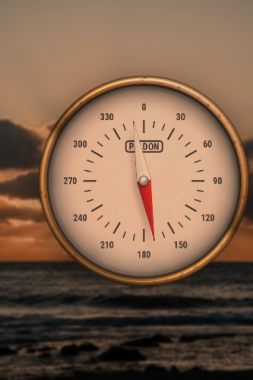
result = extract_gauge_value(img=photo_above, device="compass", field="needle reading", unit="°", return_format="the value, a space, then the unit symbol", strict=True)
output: 170 °
